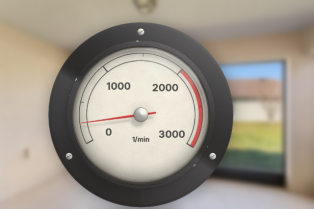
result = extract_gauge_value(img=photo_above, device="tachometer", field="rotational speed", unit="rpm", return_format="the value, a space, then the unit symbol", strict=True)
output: 250 rpm
